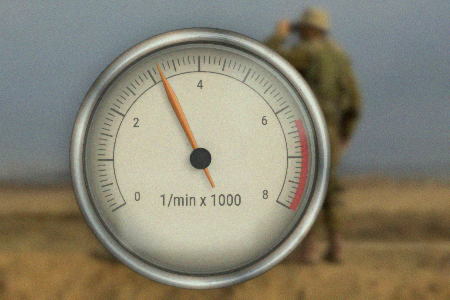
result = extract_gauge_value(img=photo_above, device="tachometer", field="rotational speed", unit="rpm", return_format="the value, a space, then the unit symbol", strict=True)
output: 3200 rpm
